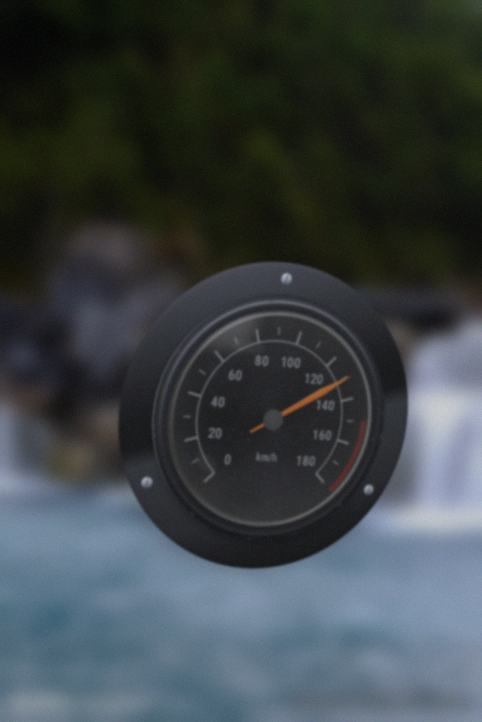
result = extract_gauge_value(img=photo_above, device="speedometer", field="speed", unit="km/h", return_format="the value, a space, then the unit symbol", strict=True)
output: 130 km/h
